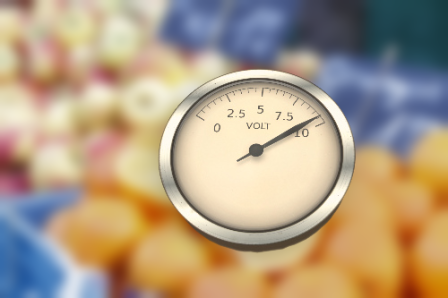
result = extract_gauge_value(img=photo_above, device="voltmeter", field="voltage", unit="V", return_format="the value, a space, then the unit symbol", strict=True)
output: 9.5 V
